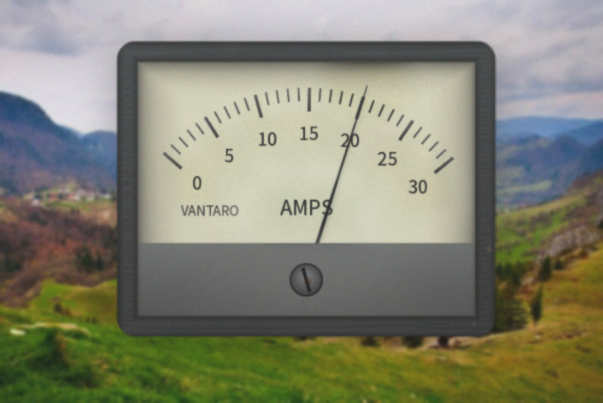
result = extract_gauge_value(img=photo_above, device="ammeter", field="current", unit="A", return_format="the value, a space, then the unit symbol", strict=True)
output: 20 A
